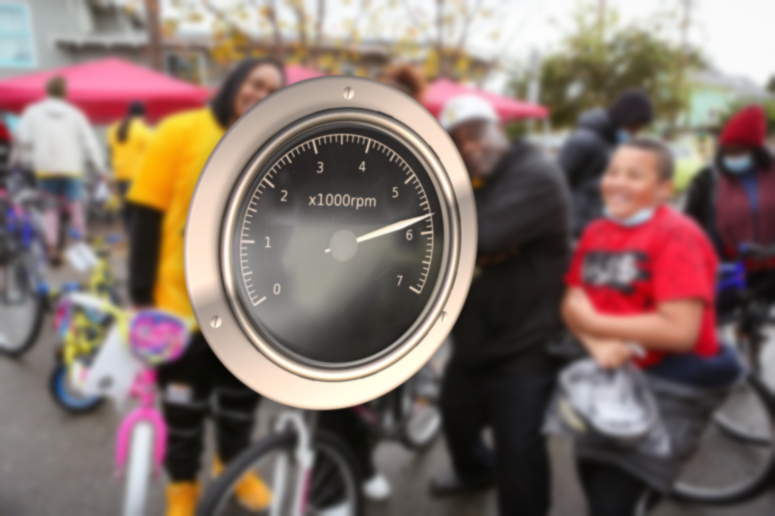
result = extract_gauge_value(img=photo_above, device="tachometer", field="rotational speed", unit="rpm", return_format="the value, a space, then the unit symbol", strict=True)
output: 5700 rpm
